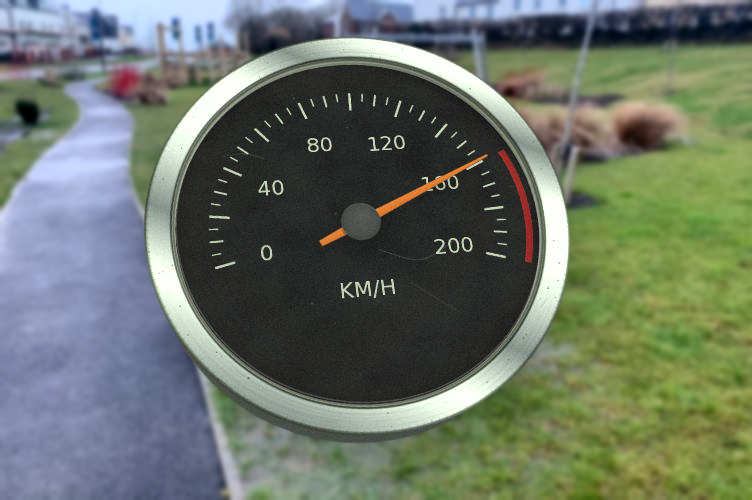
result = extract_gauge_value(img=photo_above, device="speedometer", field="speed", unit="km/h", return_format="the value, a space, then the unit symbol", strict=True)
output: 160 km/h
